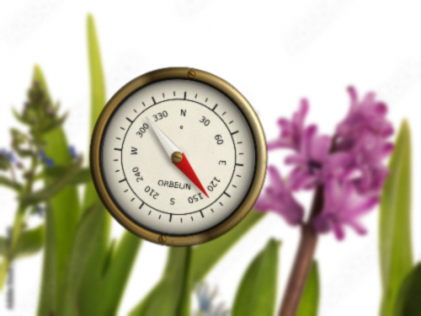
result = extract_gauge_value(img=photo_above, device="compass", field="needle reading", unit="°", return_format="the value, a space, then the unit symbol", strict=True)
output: 135 °
